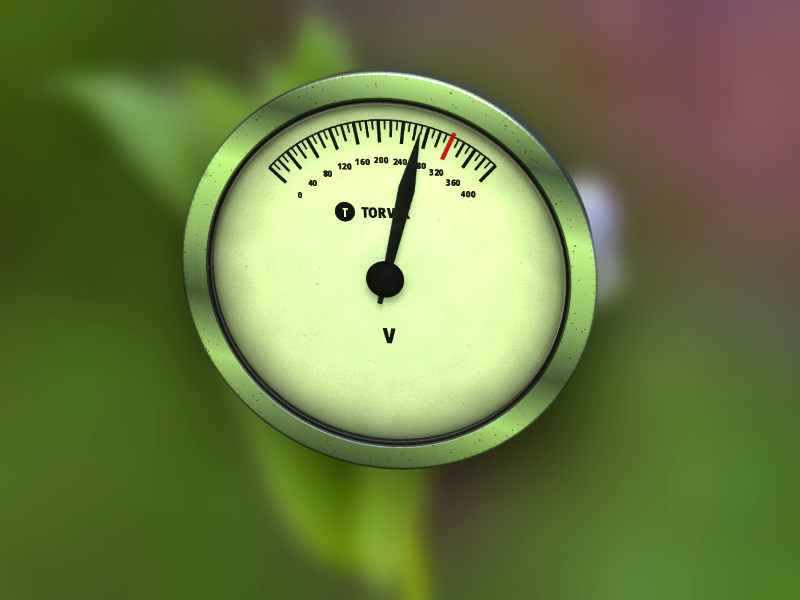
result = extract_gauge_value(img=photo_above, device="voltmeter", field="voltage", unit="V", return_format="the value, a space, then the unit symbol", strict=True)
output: 270 V
